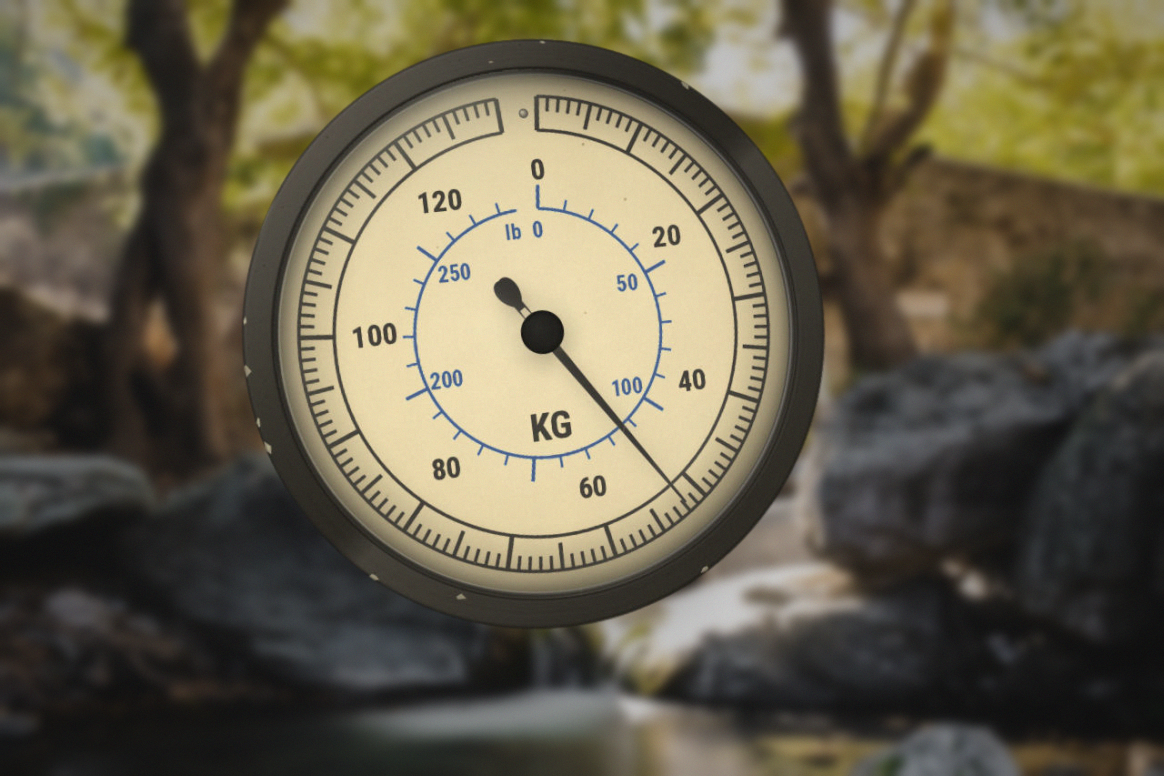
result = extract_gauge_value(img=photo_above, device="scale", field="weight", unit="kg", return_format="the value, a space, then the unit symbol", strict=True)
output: 52 kg
